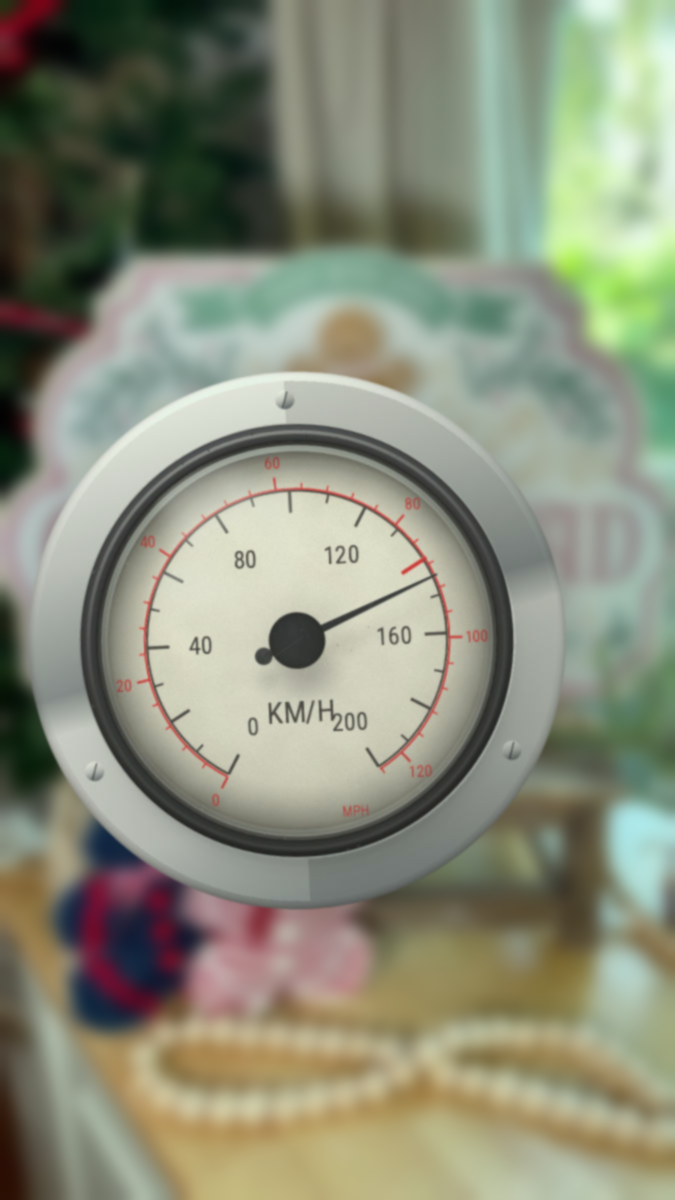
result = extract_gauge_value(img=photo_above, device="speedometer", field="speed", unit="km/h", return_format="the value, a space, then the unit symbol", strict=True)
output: 145 km/h
